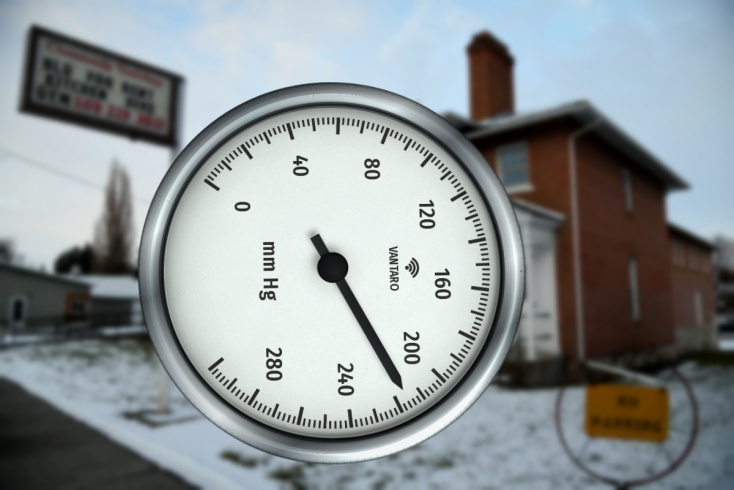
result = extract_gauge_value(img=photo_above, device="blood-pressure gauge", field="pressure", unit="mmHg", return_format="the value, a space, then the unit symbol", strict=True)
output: 216 mmHg
